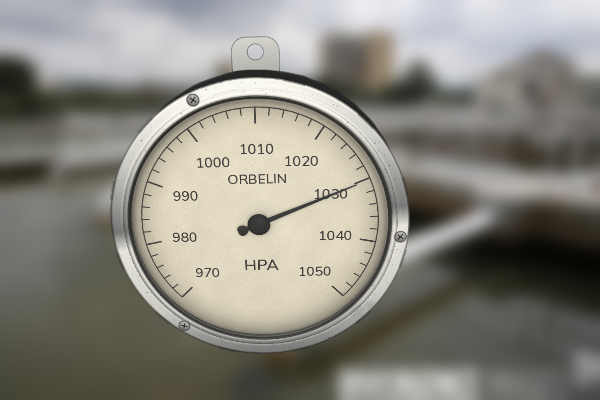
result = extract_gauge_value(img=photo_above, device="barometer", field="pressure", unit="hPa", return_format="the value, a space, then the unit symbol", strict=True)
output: 1030 hPa
